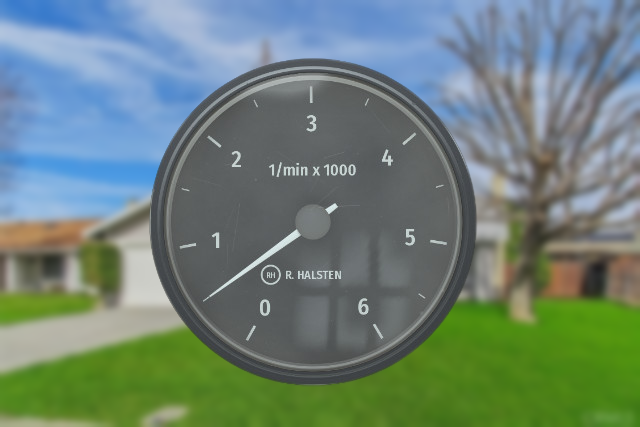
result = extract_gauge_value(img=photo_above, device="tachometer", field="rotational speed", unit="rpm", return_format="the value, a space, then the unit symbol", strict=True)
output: 500 rpm
